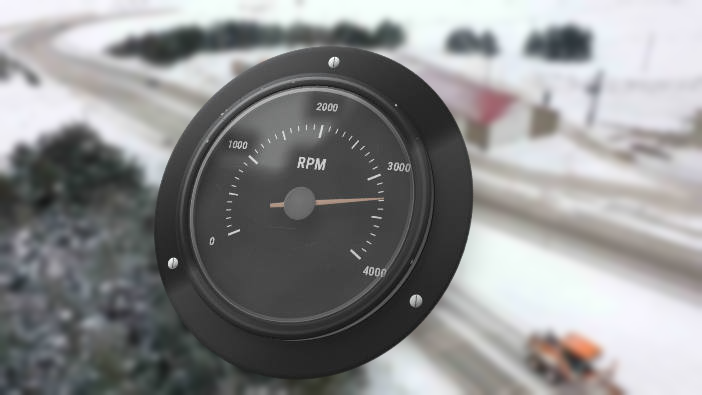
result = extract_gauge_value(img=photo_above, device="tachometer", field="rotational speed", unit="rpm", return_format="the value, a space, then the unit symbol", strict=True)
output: 3300 rpm
